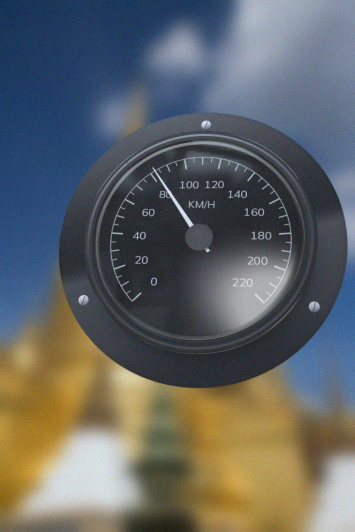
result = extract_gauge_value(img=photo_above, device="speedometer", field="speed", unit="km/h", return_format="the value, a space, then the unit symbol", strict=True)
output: 82.5 km/h
